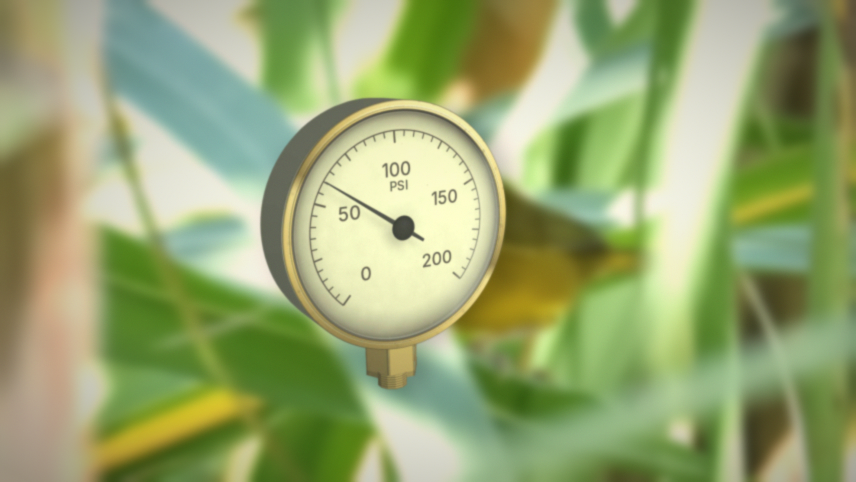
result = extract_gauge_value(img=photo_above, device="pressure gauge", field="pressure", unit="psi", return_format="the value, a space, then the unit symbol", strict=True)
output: 60 psi
